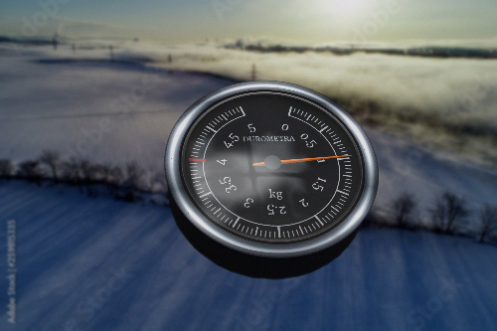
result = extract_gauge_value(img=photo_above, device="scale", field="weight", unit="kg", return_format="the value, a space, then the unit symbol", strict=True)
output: 1 kg
